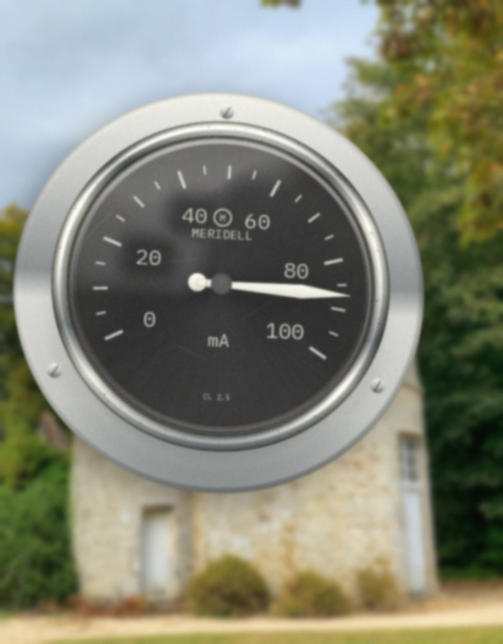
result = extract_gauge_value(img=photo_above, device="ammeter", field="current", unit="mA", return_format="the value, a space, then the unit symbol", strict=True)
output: 87.5 mA
